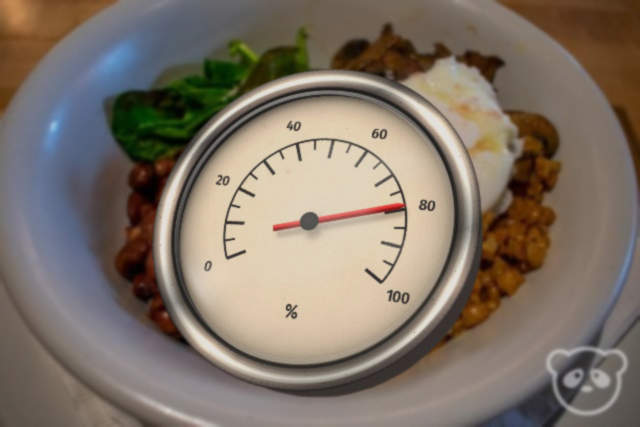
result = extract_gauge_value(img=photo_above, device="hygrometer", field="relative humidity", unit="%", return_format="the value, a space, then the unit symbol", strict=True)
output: 80 %
